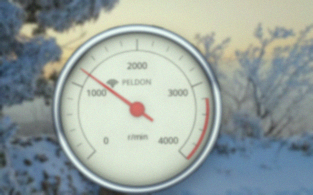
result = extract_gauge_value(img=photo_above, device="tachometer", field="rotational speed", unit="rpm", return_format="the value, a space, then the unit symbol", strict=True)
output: 1200 rpm
